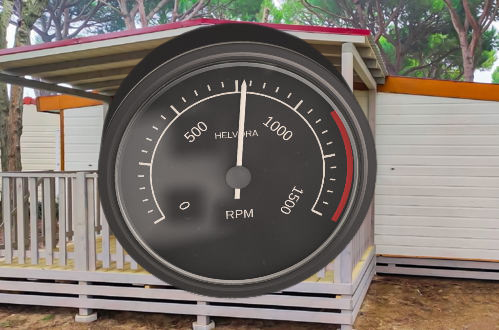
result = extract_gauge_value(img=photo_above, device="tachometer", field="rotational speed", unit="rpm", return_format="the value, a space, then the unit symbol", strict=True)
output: 775 rpm
